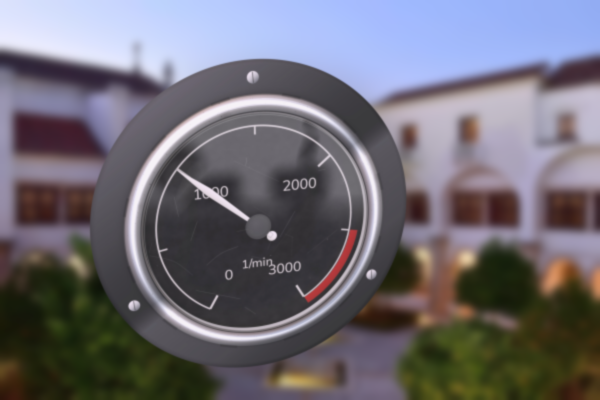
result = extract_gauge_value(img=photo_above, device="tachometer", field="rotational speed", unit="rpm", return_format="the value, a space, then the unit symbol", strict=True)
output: 1000 rpm
